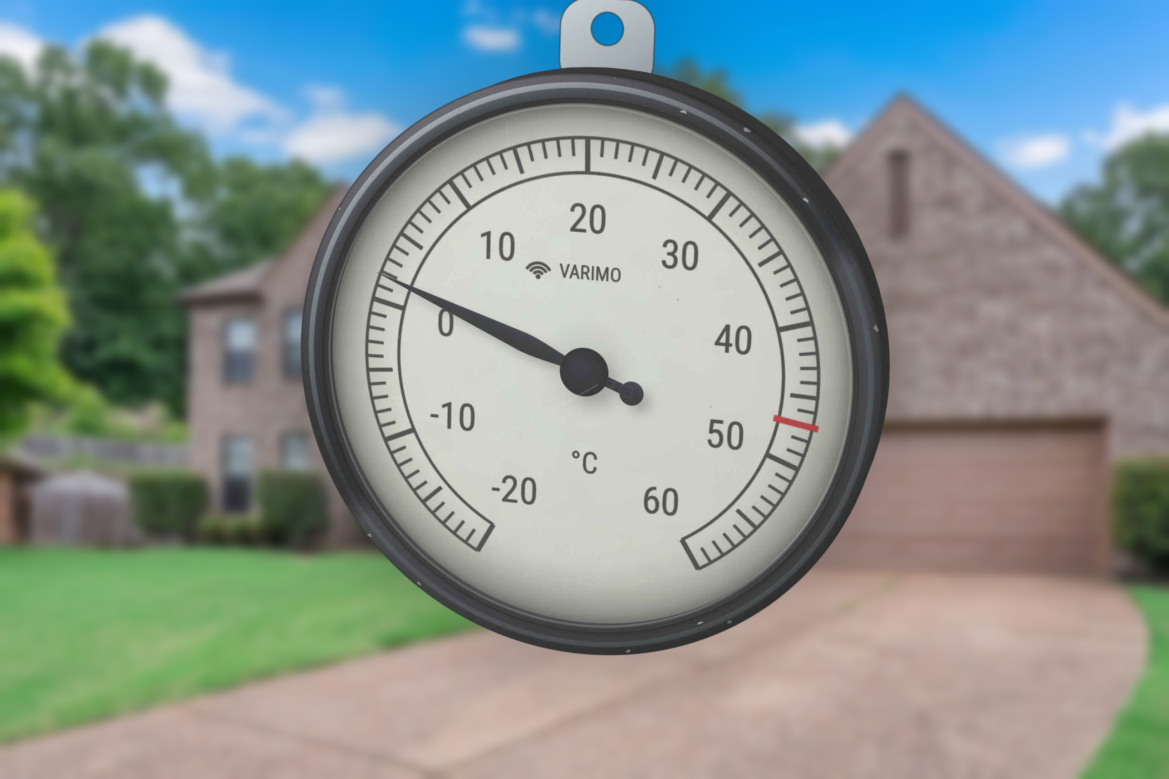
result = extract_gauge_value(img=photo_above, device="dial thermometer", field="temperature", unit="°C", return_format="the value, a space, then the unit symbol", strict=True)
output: 2 °C
